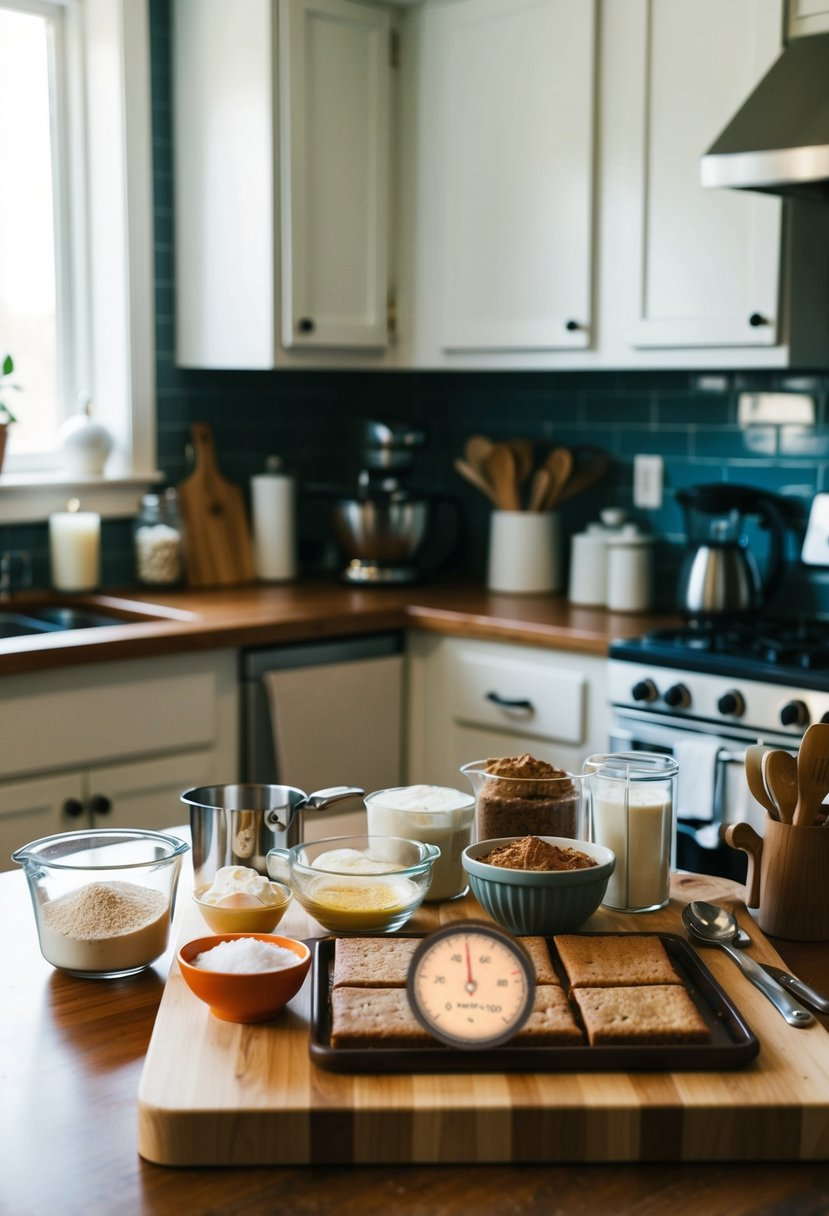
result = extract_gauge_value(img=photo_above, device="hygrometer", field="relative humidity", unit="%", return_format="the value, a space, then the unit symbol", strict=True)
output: 48 %
